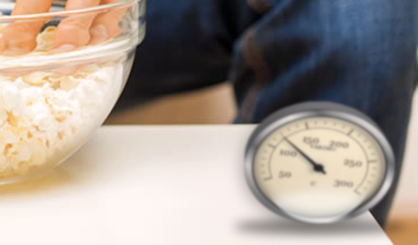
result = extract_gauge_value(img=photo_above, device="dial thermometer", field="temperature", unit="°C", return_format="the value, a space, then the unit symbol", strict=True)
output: 120 °C
